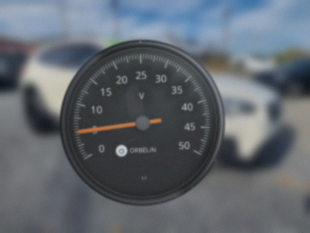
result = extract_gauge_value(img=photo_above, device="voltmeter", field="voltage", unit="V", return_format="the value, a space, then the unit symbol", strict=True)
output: 5 V
